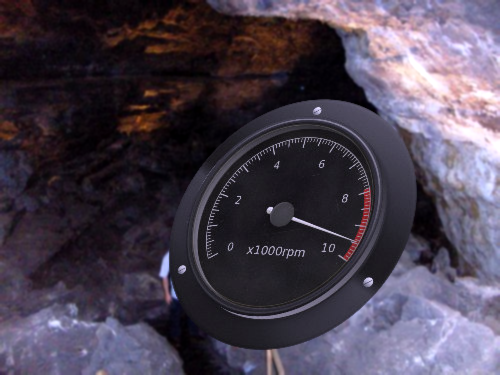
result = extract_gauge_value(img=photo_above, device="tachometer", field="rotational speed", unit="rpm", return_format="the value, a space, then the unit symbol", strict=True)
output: 9500 rpm
